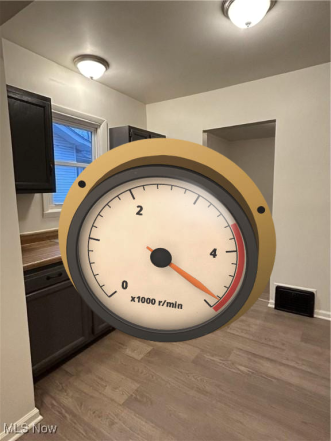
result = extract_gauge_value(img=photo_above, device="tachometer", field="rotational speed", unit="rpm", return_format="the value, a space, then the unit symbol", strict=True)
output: 4800 rpm
